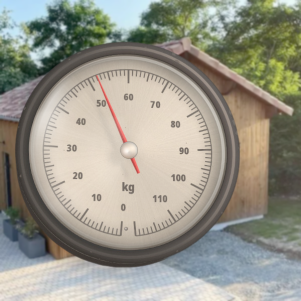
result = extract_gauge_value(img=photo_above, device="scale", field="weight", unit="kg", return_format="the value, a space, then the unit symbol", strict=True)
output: 52 kg
